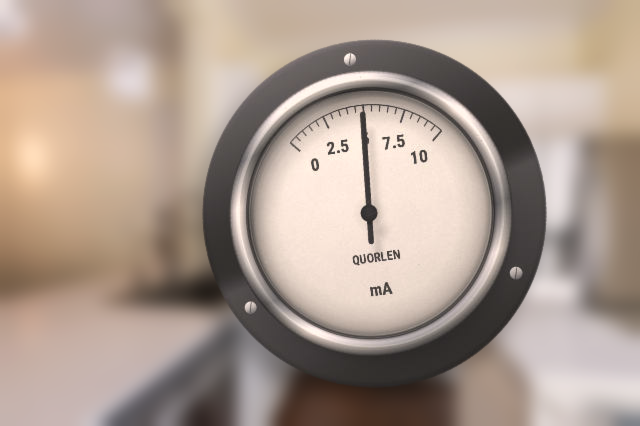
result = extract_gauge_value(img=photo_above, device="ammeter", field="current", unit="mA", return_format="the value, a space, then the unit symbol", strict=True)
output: 5 mA
